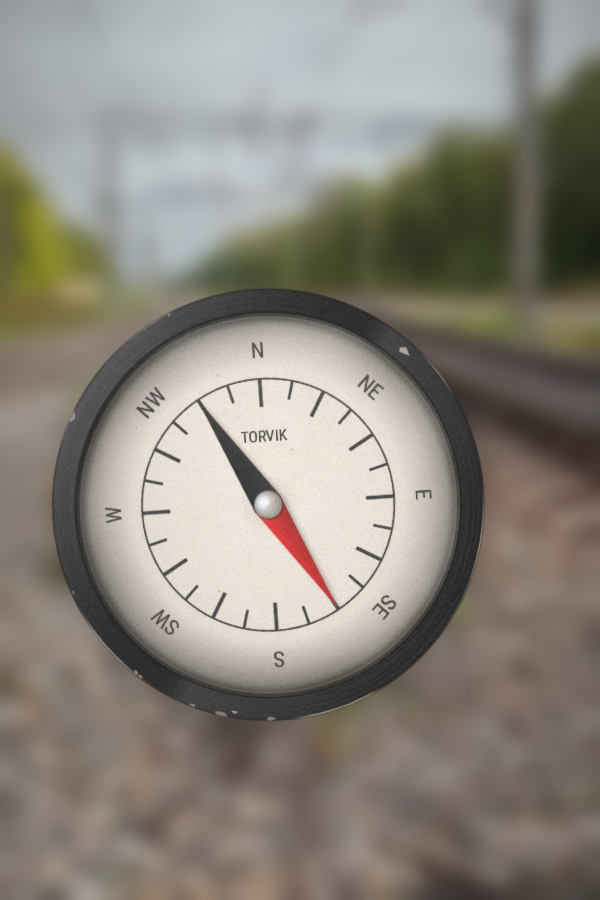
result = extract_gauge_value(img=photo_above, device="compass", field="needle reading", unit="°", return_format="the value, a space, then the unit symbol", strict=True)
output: 150 °
